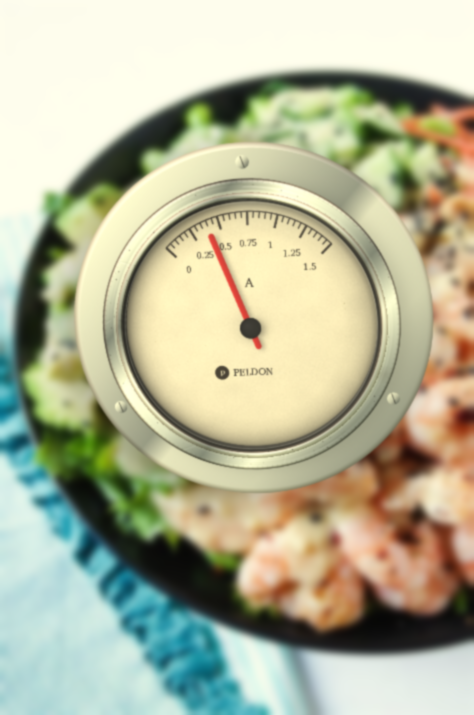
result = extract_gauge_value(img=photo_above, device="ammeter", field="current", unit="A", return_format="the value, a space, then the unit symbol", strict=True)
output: 0.4 A
